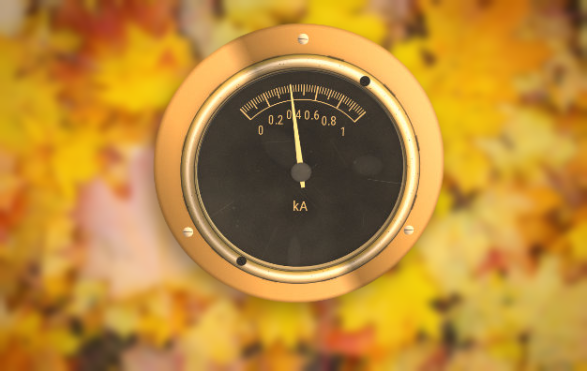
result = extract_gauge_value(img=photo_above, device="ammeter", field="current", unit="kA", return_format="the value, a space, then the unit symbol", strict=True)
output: 0.4 kA
